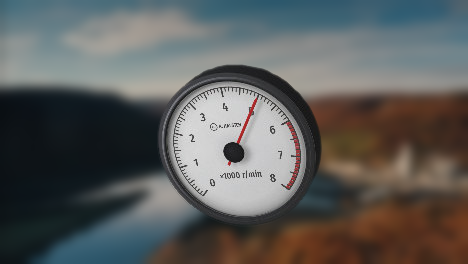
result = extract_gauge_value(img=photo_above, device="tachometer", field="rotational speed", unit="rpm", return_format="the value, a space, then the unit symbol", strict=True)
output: 5000 rpm
